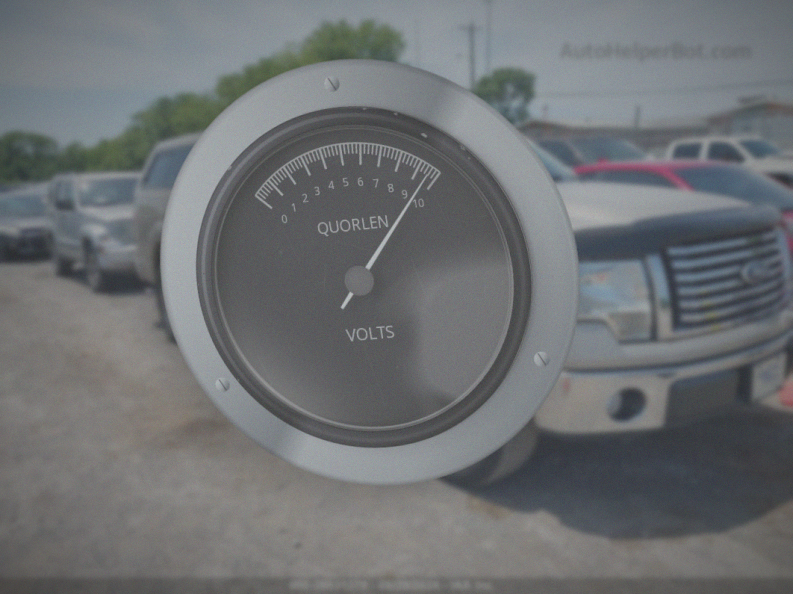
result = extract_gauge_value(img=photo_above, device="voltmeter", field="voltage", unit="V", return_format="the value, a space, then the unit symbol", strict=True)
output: 9.6 V
